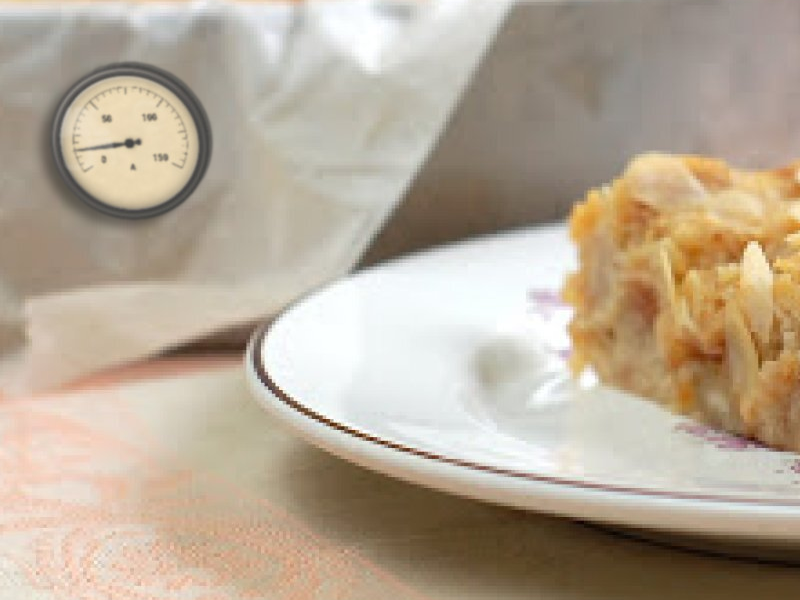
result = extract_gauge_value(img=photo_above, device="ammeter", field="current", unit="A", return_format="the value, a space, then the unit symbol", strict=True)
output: 15 A
